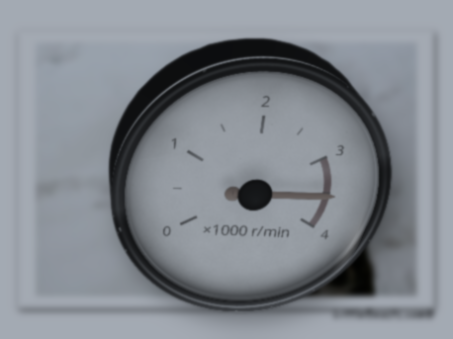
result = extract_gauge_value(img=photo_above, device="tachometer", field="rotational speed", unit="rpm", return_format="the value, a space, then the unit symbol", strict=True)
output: 3500 rpm
